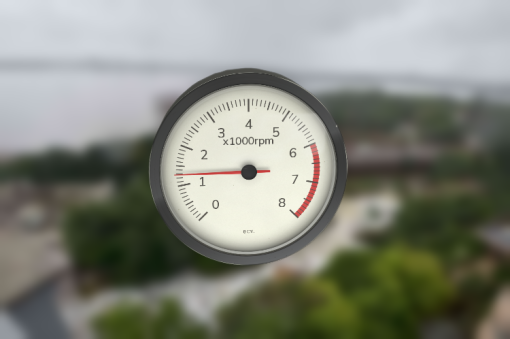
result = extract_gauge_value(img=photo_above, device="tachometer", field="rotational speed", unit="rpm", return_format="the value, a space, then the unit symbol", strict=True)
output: 1300 rpm
